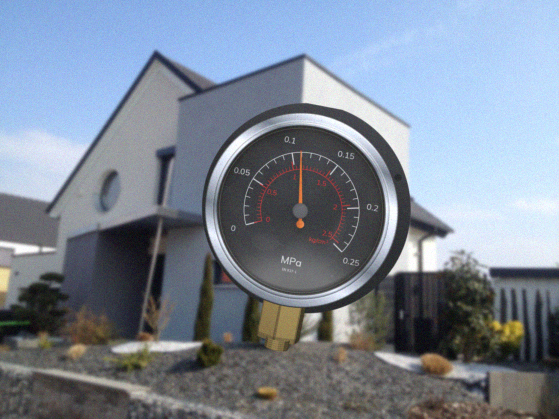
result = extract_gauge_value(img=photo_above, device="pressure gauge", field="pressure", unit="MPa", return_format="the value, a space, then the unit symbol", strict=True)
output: 0.11 MPa
